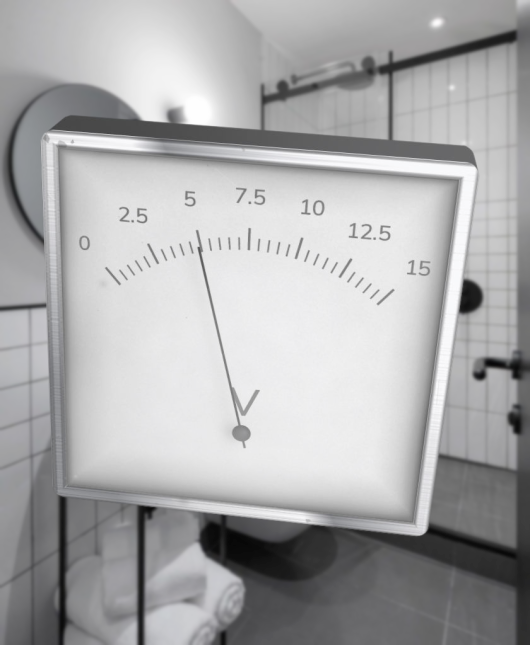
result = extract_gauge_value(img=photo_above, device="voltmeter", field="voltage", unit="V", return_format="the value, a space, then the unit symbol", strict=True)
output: 5 V
